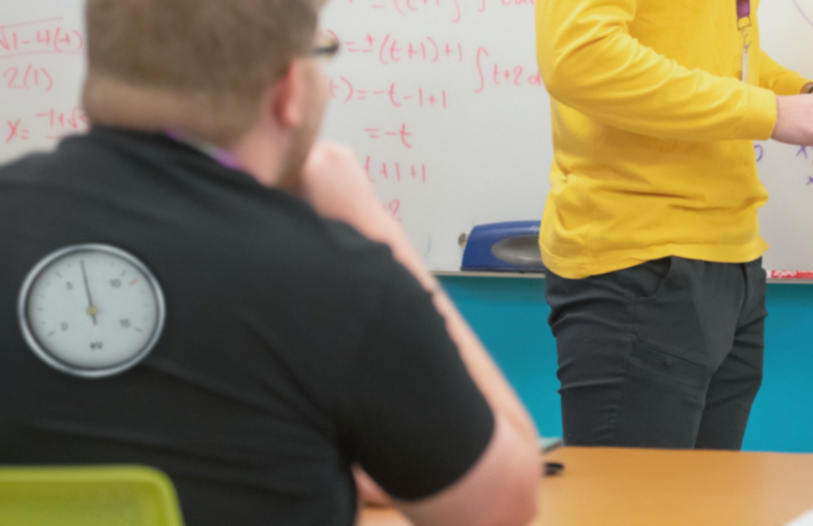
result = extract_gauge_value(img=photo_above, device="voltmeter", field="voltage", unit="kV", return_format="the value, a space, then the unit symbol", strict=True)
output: 7 kV
